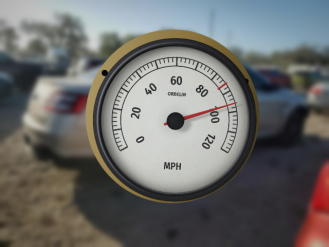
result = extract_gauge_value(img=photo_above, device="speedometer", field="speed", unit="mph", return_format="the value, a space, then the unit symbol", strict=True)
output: 96 mph
